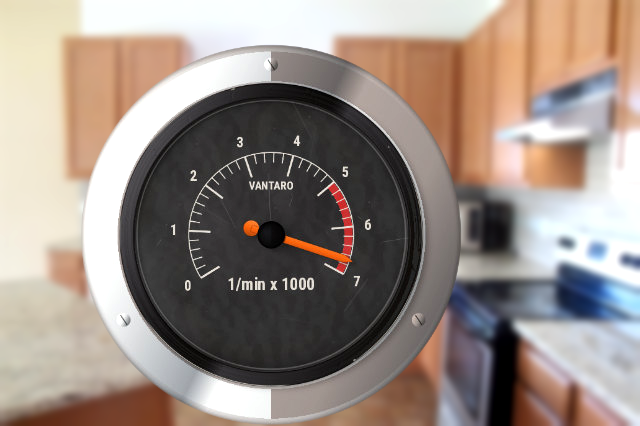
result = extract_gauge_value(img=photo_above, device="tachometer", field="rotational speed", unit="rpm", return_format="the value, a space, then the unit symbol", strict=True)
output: 6700 rpm
